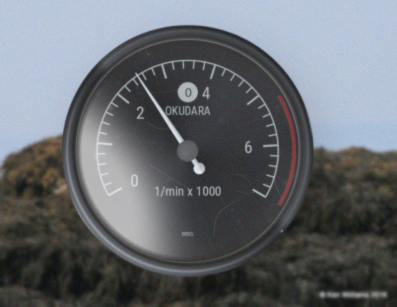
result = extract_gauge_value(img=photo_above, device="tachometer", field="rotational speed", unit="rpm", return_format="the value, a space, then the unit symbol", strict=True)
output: 2500 rpm
